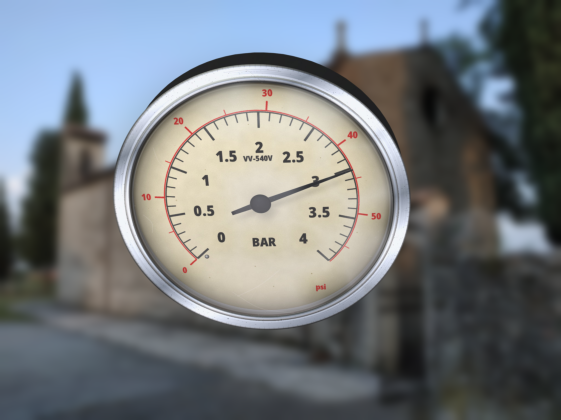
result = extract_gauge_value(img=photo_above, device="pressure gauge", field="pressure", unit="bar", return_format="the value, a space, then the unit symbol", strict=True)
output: 3 bar
